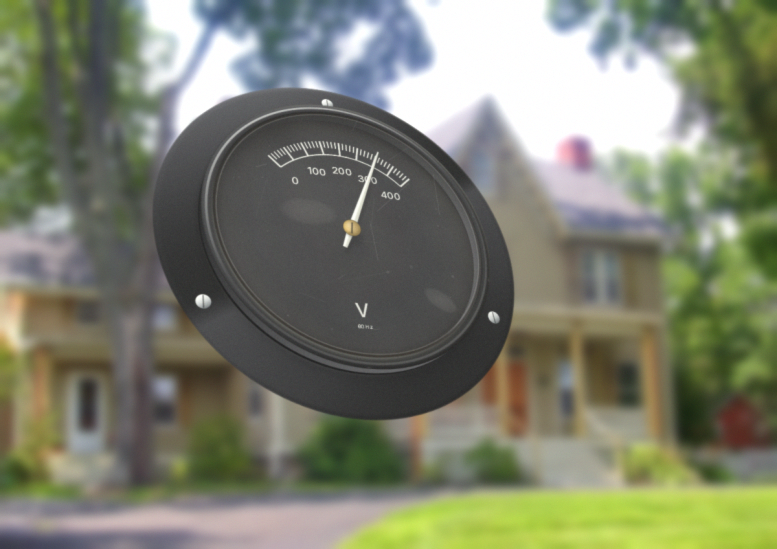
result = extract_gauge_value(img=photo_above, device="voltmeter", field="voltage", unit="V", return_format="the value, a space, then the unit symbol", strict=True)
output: 300 V
